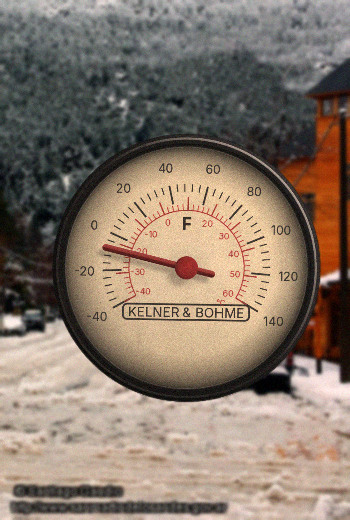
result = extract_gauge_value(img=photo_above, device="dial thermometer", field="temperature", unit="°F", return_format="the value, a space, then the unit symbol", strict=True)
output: -8 °F
